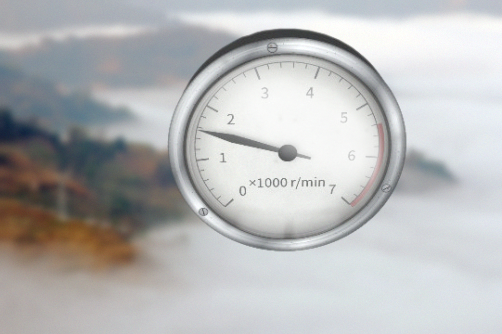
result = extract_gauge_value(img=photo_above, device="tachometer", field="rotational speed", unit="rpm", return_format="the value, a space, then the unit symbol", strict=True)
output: 1600 rpm
